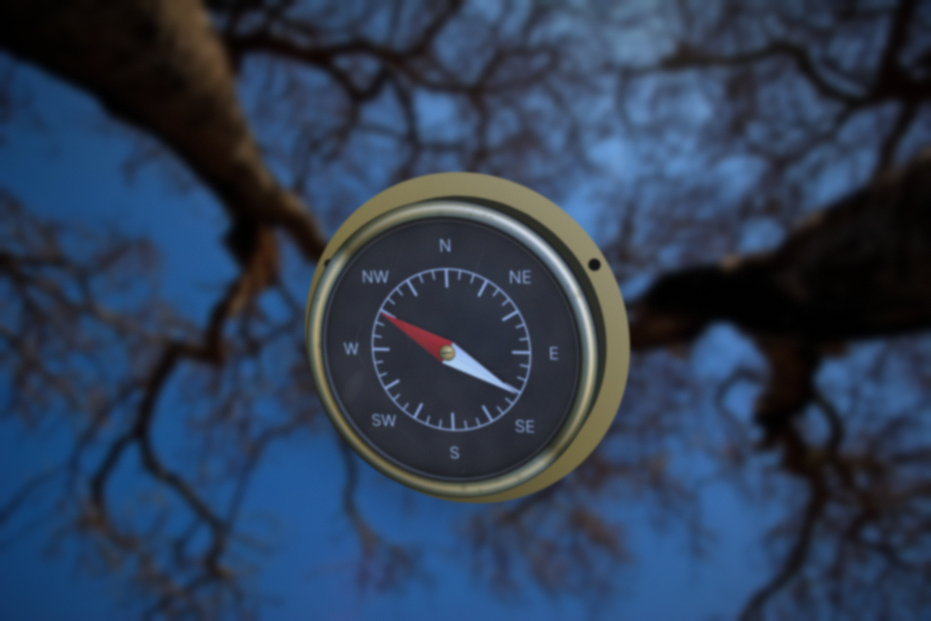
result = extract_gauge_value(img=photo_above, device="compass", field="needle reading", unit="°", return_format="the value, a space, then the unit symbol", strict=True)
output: 300 °
